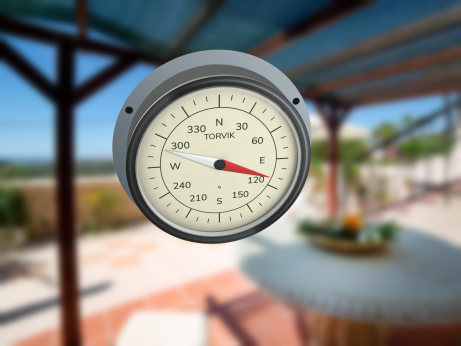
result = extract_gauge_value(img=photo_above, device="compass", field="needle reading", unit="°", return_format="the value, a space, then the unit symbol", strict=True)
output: 110 °
